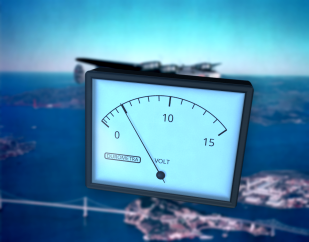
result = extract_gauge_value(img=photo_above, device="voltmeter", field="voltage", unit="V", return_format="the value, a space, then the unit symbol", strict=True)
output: 5 V
